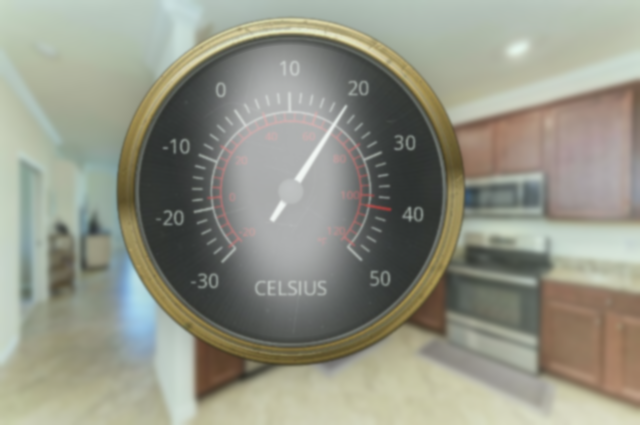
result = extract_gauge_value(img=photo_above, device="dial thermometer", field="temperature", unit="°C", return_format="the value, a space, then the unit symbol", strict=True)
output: 20 °C
